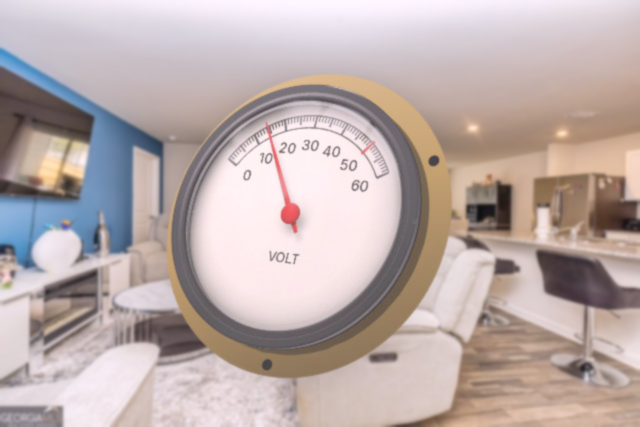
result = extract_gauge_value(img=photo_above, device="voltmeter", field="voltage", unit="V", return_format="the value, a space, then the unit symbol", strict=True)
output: 15 V
